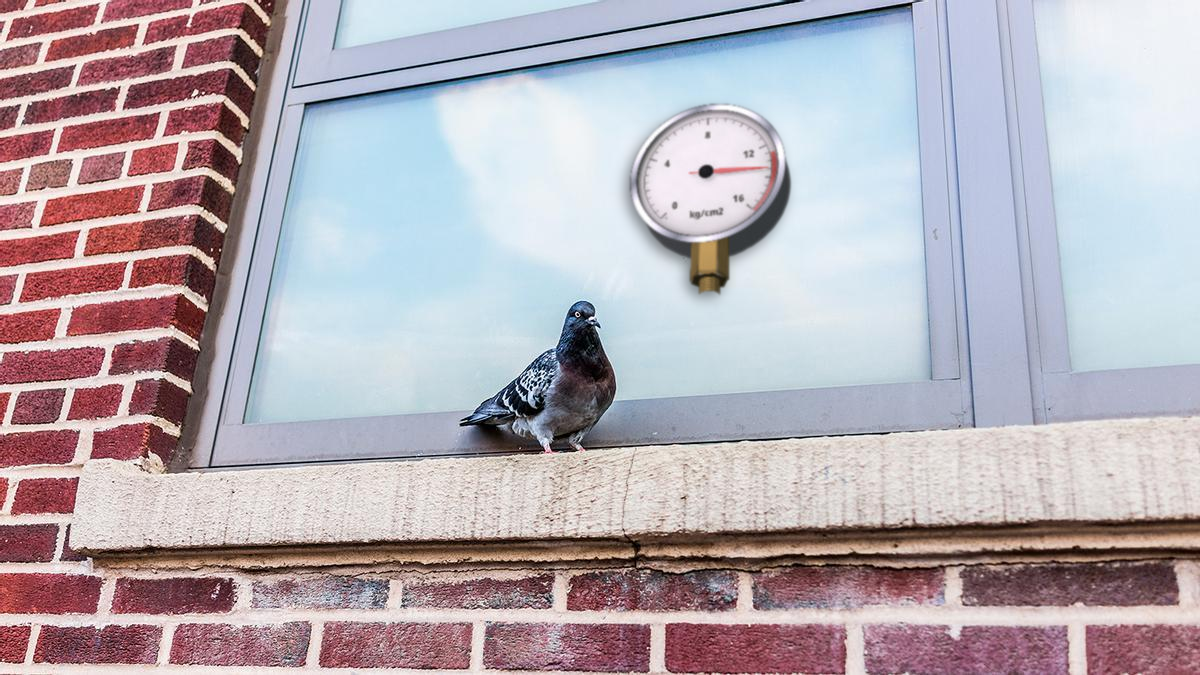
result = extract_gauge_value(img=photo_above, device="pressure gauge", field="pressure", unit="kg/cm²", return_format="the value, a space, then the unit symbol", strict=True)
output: 13.5 kg/cm²
